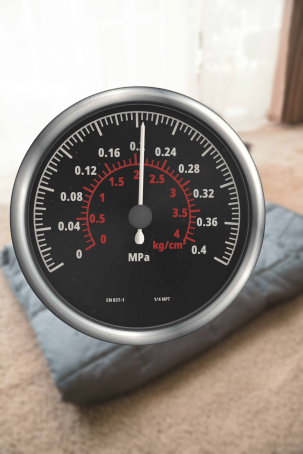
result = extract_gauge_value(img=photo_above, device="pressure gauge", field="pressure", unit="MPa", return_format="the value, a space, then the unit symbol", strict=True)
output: 0.205 MPa
